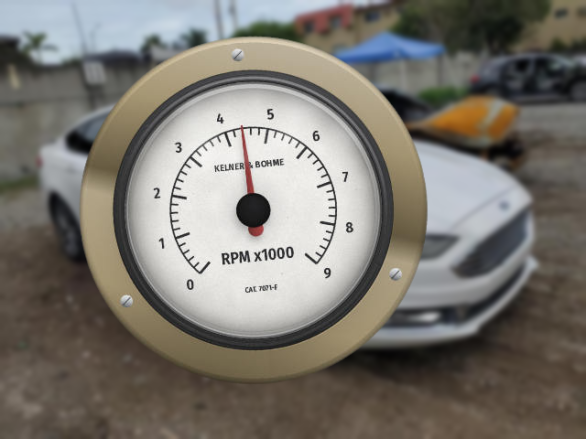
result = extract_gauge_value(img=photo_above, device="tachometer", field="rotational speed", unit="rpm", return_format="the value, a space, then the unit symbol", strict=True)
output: 4400 rpm
